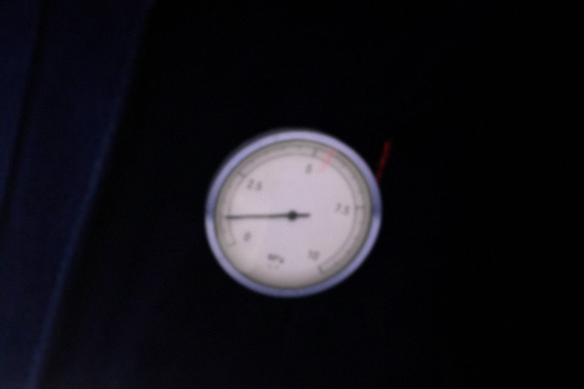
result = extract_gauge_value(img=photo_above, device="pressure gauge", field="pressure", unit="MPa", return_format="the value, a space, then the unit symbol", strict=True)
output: 1 MPa
